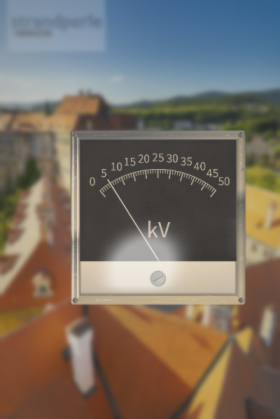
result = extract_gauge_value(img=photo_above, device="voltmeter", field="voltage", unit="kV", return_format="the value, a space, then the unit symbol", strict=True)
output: 5 kV
